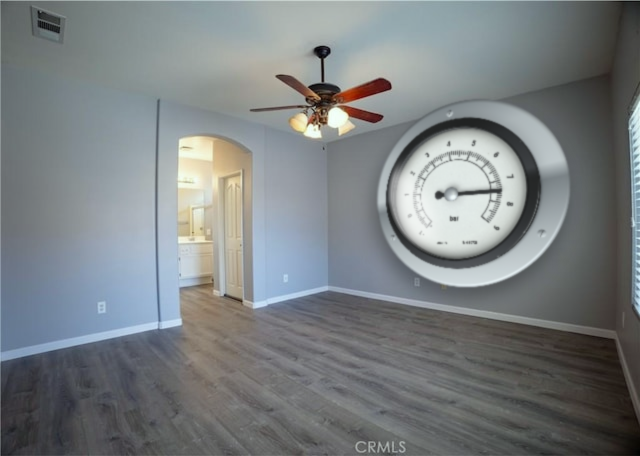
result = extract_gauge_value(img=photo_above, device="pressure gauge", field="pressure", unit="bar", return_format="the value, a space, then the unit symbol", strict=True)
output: 7.5 bar
